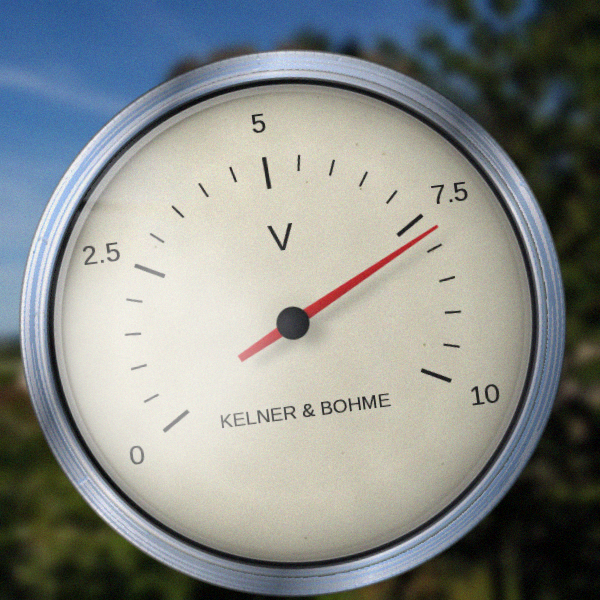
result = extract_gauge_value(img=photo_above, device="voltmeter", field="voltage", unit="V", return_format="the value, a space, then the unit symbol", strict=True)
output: 7.75 V
